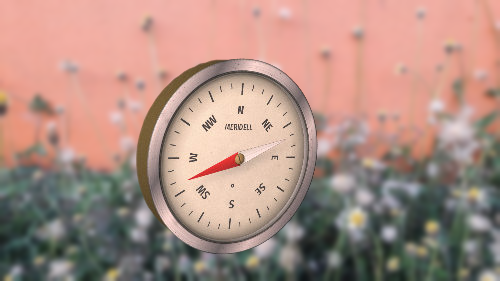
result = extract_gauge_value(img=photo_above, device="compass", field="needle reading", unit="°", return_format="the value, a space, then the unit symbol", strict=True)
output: 250 °
